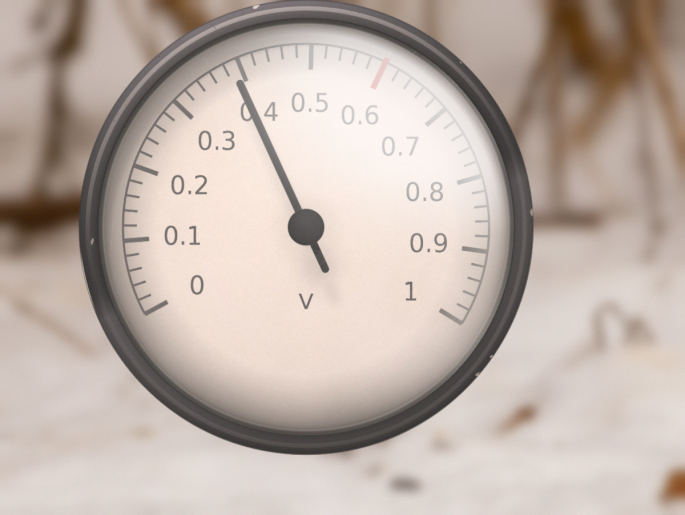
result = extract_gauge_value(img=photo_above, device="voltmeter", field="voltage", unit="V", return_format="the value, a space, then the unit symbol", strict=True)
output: 0.39 V
